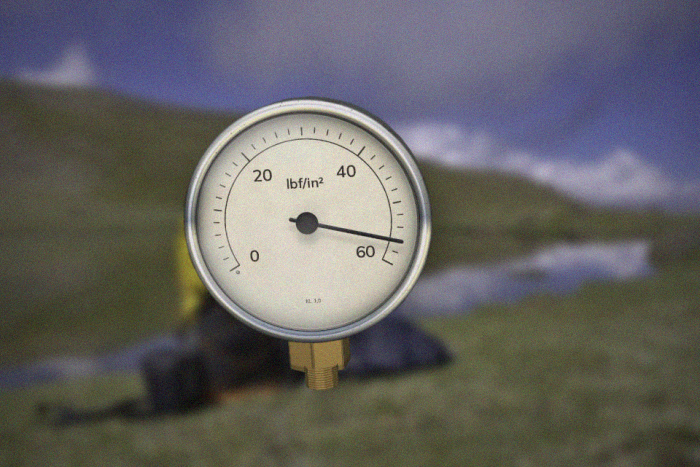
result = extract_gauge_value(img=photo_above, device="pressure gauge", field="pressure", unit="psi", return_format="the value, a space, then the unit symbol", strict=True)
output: 56 psi
